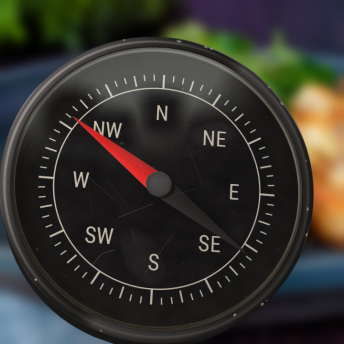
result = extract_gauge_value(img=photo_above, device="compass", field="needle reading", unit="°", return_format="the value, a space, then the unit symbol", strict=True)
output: 305 °
